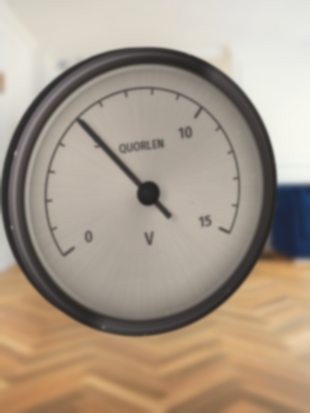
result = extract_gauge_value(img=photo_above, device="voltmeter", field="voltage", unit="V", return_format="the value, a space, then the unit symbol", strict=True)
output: 5 V
